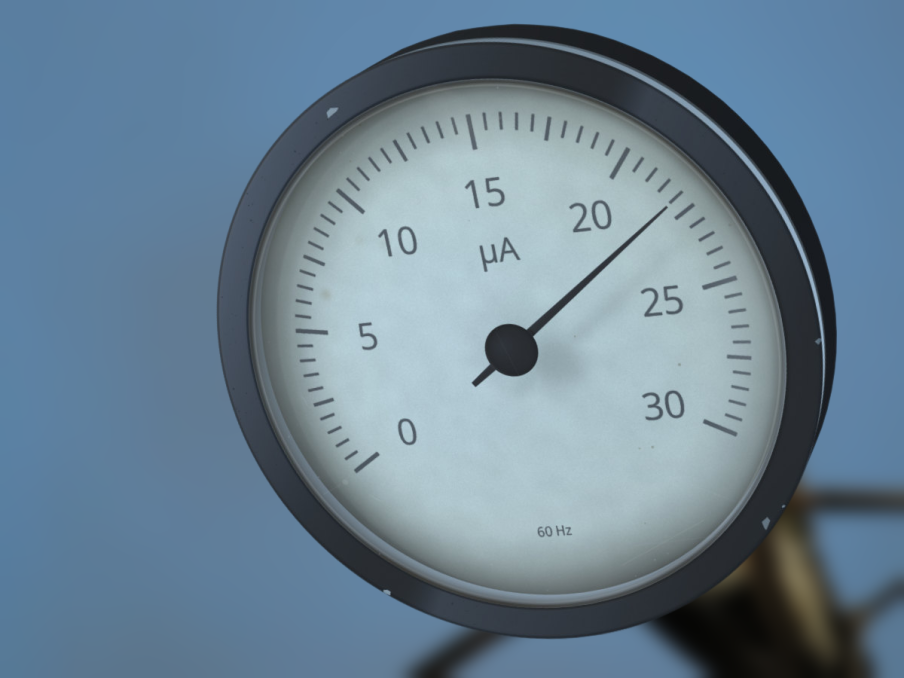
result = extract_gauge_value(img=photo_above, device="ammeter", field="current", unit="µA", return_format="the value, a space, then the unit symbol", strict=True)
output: 22 µA
